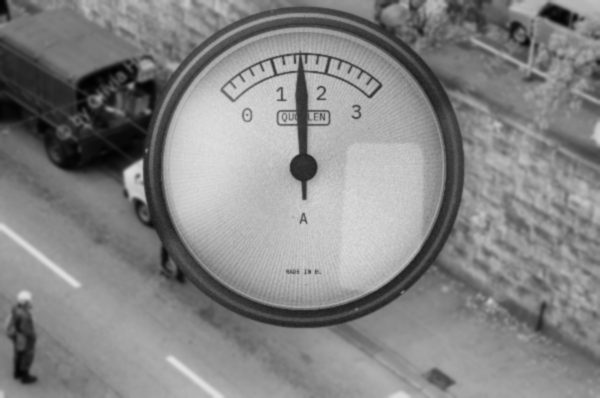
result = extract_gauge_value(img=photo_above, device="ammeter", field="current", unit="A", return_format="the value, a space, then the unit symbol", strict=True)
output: 1.5 A
